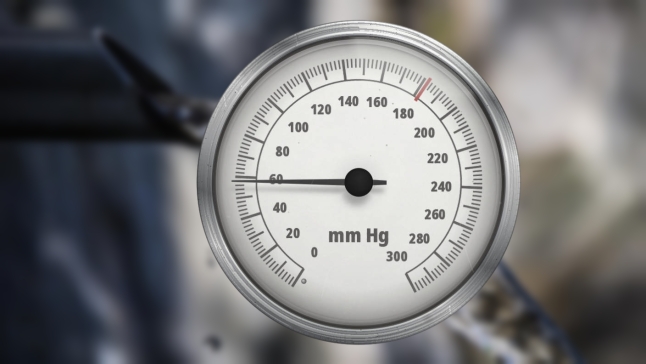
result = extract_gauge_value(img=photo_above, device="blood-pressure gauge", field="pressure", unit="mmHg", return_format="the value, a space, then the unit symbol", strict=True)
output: 58 mmHg
